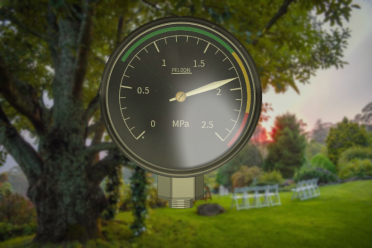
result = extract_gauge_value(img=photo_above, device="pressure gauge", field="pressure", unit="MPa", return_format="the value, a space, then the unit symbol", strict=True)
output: 1.9 MPa
